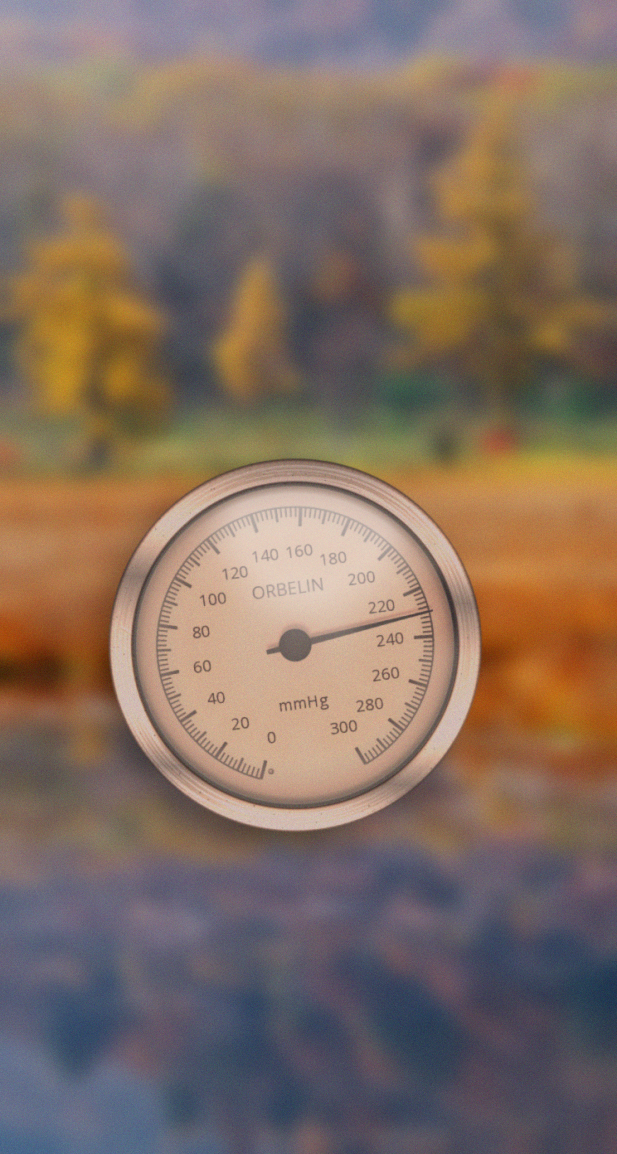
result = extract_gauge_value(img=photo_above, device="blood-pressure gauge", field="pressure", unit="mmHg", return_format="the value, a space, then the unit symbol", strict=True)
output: 230 mmHg
